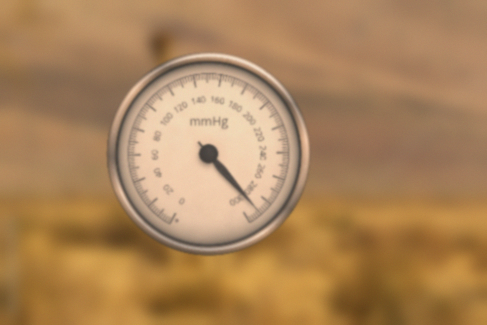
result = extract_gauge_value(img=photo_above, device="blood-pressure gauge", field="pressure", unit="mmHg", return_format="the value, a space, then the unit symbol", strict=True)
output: 290 mmHg
